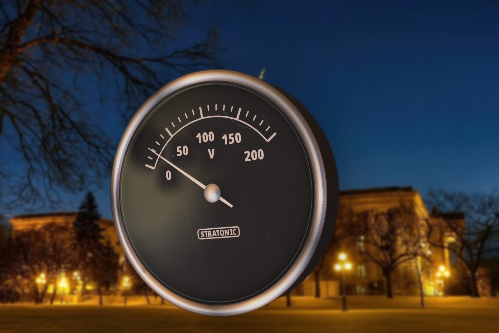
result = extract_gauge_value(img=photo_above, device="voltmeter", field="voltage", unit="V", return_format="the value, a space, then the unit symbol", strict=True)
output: 20 V
